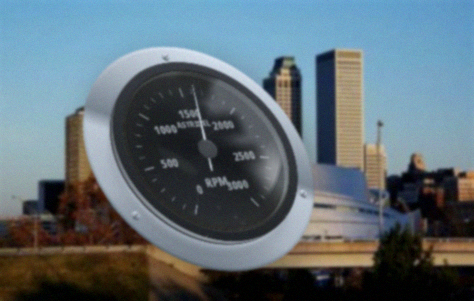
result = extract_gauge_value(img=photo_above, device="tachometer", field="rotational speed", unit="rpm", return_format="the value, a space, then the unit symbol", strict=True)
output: 1600 rpm
